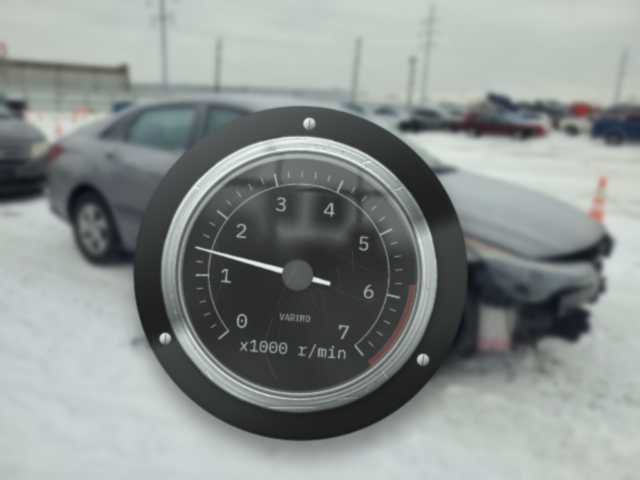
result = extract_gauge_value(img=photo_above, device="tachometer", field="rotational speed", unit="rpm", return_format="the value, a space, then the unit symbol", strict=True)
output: 1400 rpm
